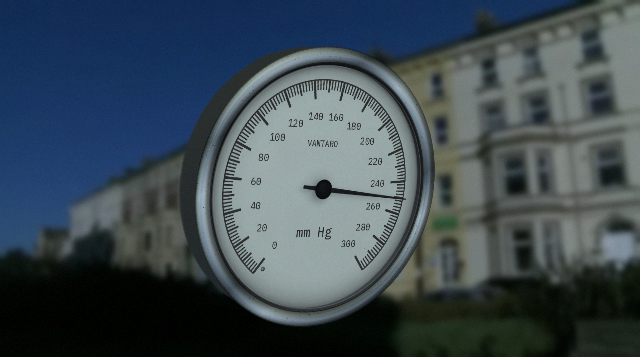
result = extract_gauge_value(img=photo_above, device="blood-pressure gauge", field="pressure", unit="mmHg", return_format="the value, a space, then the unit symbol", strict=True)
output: 250 mmHg
